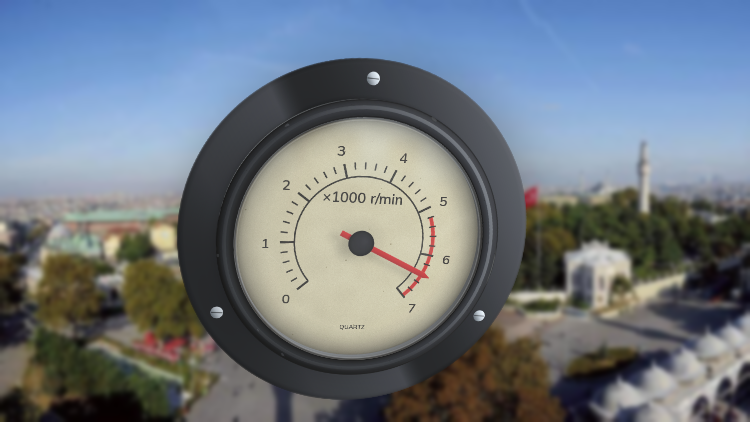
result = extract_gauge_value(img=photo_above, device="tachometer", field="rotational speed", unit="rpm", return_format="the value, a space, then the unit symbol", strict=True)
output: 6400 rpm
